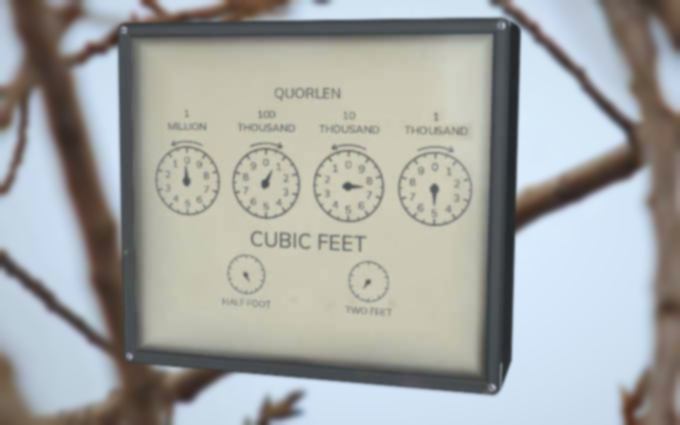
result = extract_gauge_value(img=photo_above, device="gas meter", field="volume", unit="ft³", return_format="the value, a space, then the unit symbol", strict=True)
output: 7500 ft³
